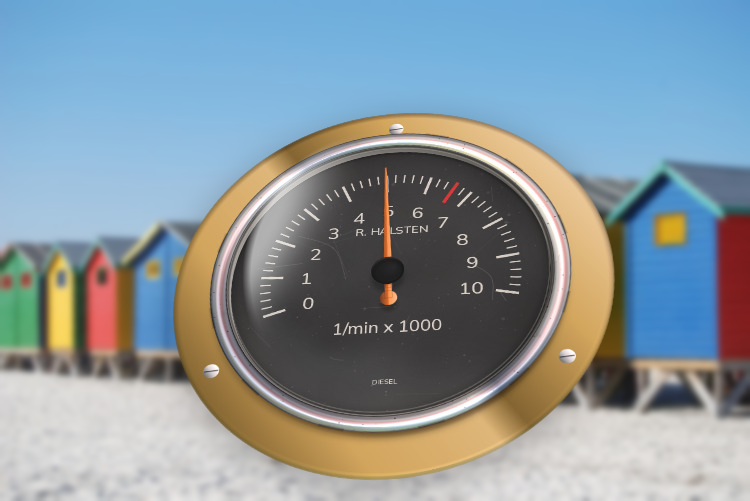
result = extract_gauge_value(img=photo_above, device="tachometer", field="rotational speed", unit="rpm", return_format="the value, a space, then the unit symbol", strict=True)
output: 5000 rpm
